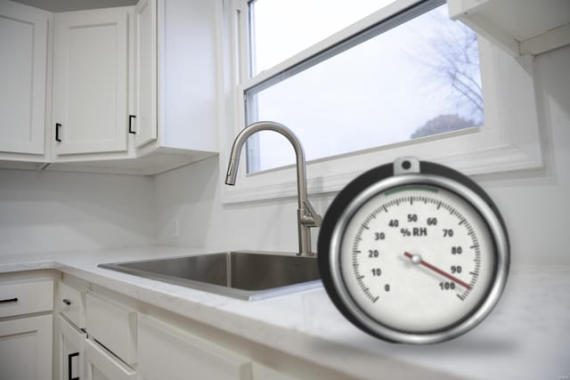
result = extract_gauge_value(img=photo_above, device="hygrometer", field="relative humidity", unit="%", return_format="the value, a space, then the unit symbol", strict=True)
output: 95 %
